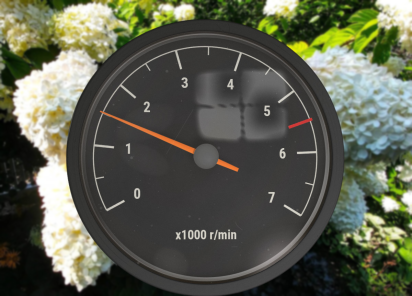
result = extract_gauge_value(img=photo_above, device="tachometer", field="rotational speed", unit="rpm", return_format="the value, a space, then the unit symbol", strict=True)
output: 1500 rpm
